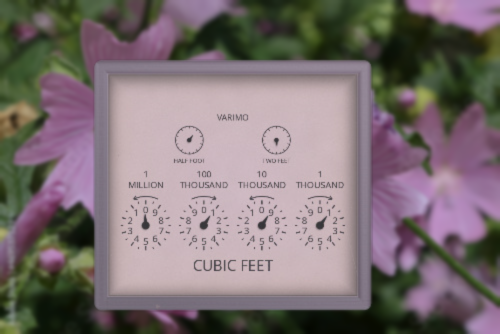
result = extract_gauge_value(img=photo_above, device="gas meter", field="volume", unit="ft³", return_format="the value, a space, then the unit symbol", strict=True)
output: 9100 ft³
